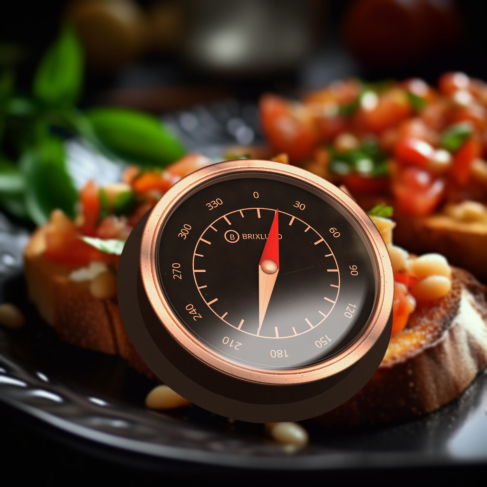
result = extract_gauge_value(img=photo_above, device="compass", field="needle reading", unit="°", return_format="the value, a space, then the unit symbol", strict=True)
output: 15 °
